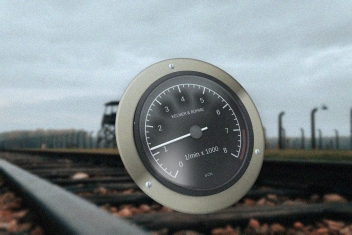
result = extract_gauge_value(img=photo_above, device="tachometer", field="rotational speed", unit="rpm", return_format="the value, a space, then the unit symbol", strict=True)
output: 1200 rpm
